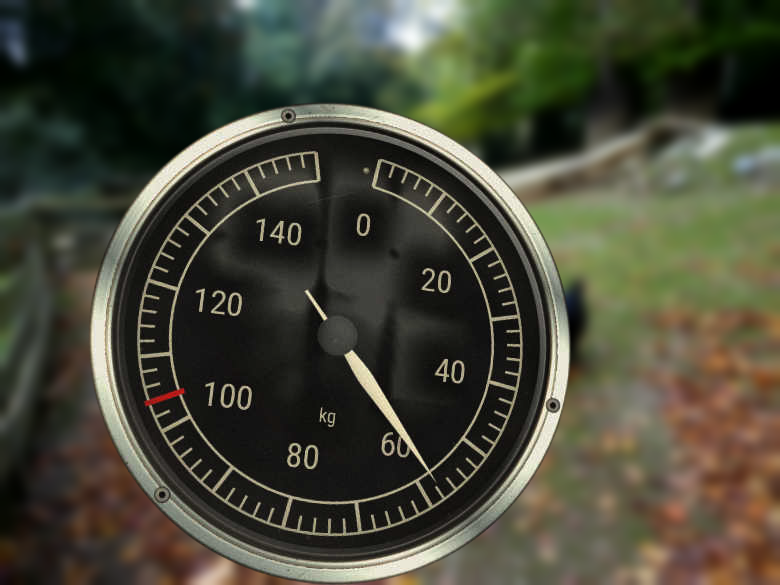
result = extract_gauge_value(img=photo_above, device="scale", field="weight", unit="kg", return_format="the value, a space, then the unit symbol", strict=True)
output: 58 kg
